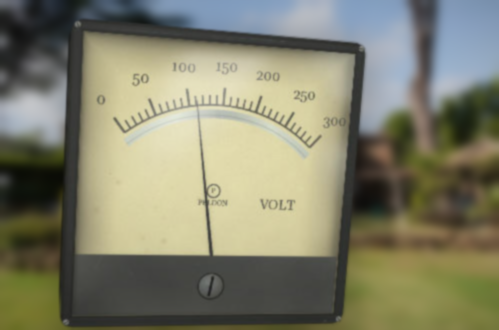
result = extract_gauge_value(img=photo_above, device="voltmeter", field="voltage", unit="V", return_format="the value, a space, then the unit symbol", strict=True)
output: 110 V
